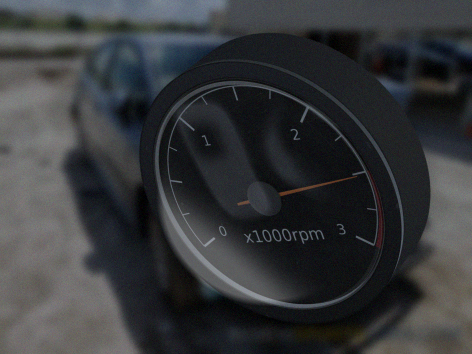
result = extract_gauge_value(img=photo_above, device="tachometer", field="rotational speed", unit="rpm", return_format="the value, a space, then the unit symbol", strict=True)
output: 2500 rpm
